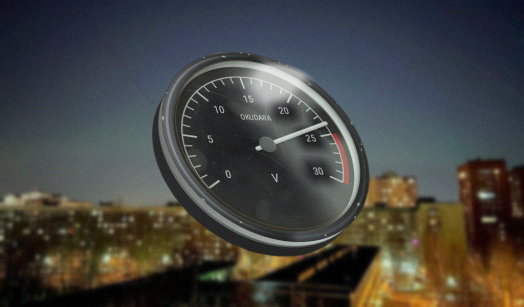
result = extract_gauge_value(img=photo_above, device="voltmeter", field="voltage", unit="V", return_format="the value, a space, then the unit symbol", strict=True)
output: 24 V
